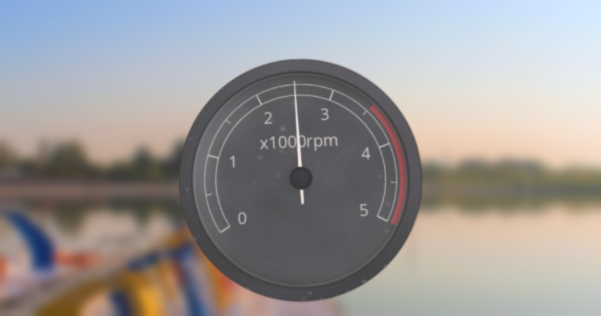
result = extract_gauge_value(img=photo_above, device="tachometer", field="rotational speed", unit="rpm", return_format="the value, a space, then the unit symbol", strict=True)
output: 2500 rpm
